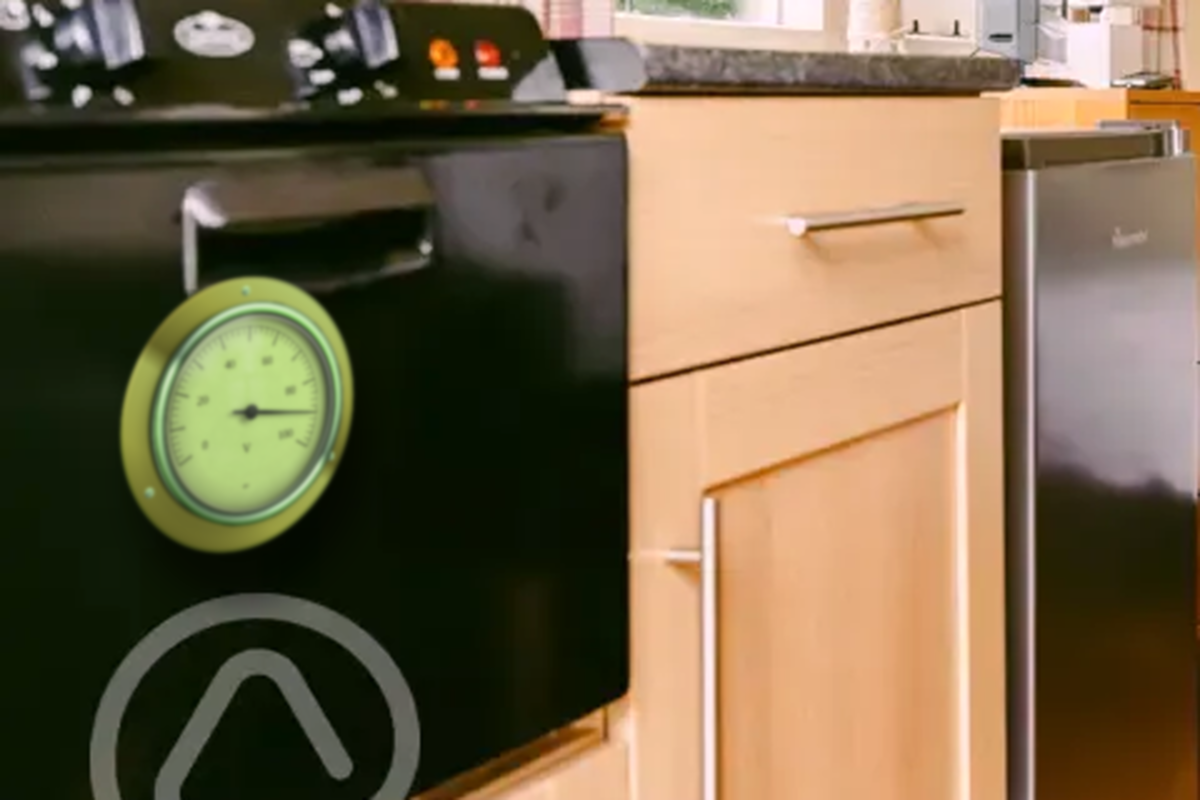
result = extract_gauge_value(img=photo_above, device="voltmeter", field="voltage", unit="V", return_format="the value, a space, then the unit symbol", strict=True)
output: 90 V
